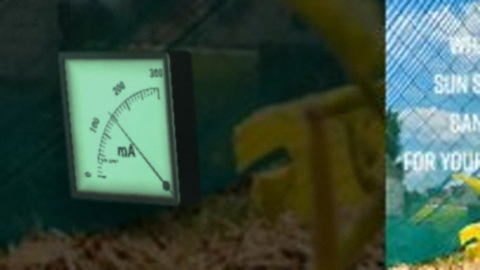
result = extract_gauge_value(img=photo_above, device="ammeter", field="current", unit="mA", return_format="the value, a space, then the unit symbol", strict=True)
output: 150 mA
